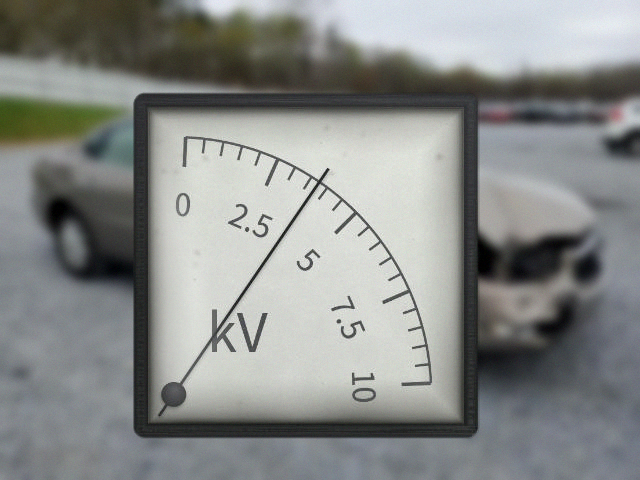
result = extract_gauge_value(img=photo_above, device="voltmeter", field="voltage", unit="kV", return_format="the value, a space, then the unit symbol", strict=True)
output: 3.75 kV
